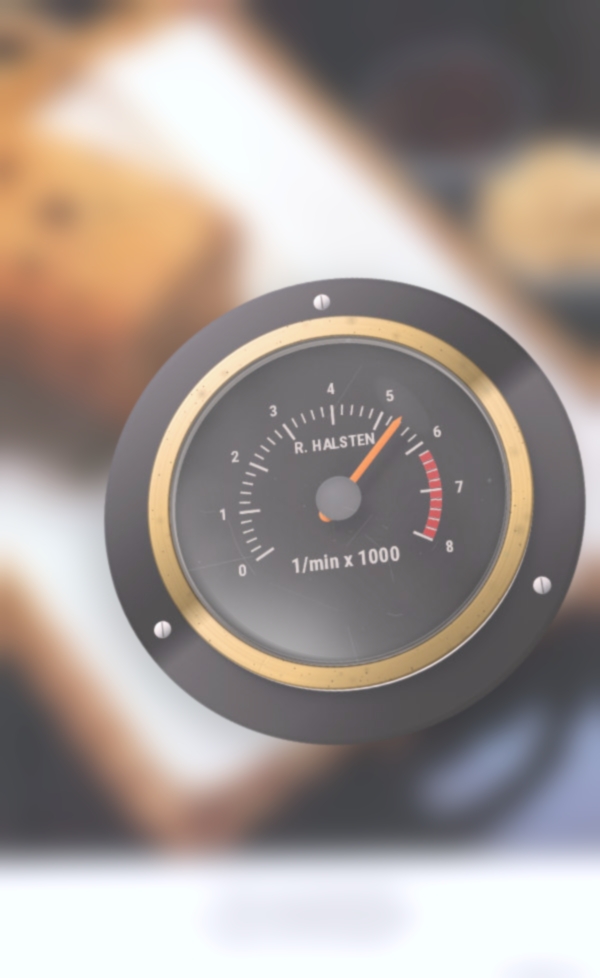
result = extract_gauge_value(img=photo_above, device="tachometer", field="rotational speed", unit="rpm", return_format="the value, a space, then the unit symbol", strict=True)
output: 5400 rpm
